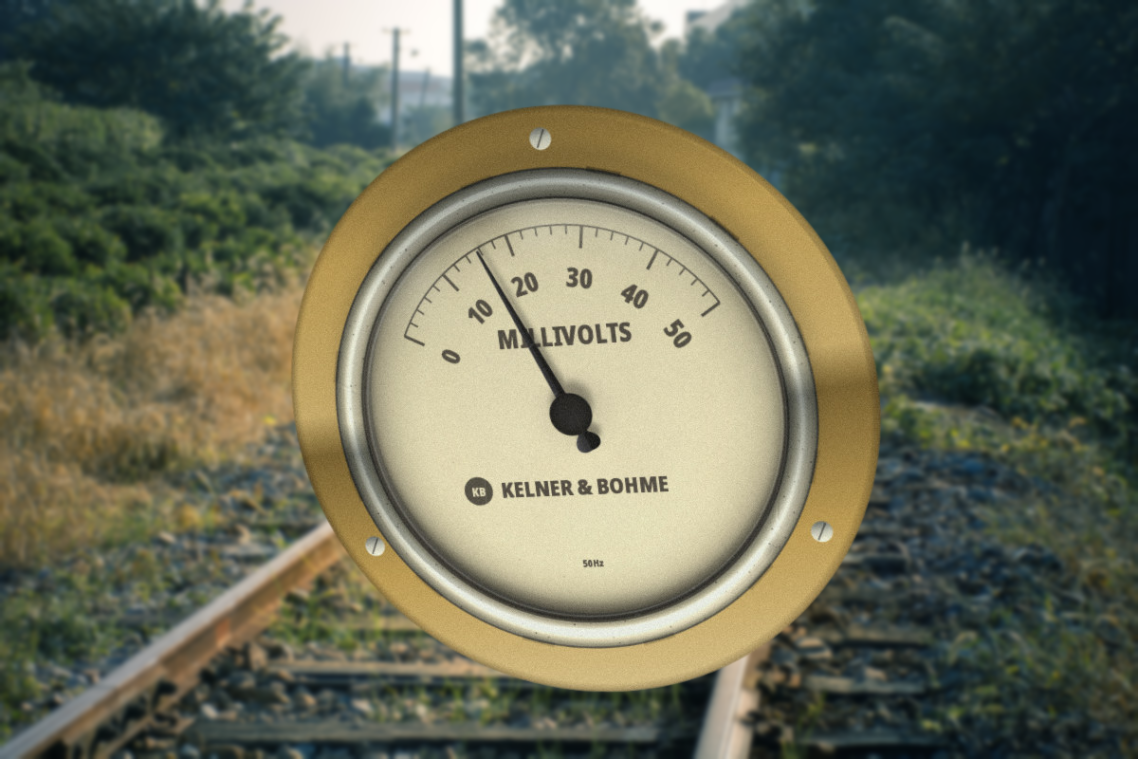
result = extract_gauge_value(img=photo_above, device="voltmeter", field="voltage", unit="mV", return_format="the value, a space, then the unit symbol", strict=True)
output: 16 mV
